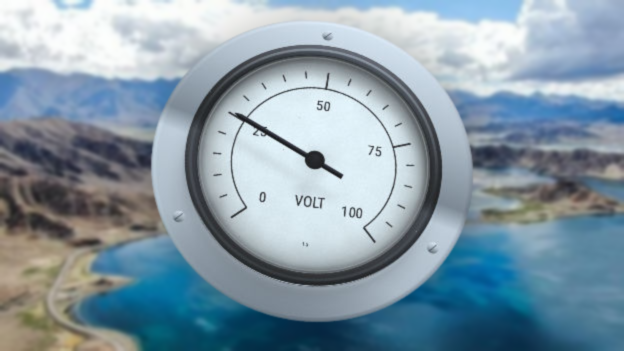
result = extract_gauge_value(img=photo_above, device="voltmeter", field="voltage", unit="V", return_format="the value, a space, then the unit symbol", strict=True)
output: 25 V
